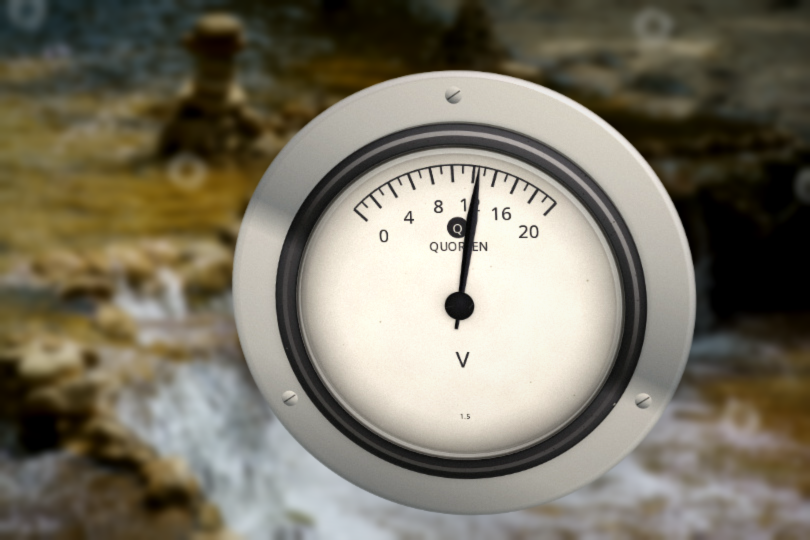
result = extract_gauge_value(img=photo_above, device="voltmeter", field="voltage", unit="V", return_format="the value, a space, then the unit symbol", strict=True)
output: 12.5 V
